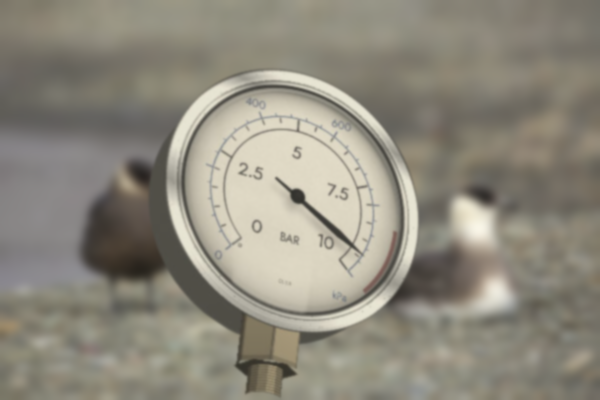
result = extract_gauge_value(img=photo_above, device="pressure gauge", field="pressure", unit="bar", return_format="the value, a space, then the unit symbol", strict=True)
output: 9.5 bar
